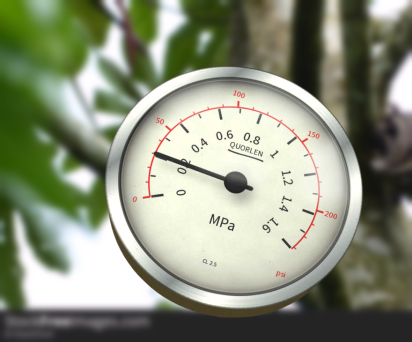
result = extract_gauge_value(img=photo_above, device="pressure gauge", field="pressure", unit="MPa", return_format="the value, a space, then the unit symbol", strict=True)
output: 0.2 MPa
